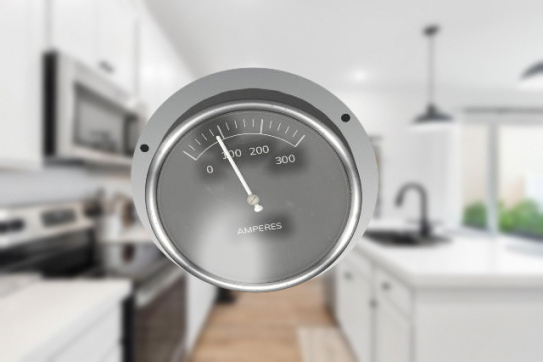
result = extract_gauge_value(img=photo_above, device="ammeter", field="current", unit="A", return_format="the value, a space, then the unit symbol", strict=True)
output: 90 A
